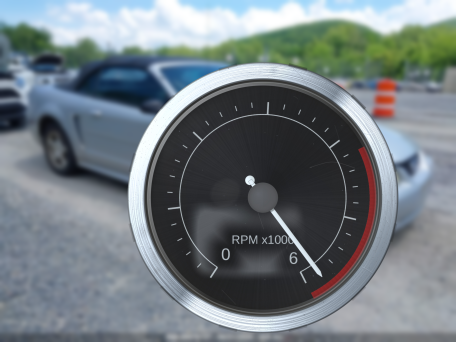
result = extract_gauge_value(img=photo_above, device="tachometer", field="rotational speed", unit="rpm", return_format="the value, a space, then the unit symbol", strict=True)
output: 5800 rpm
